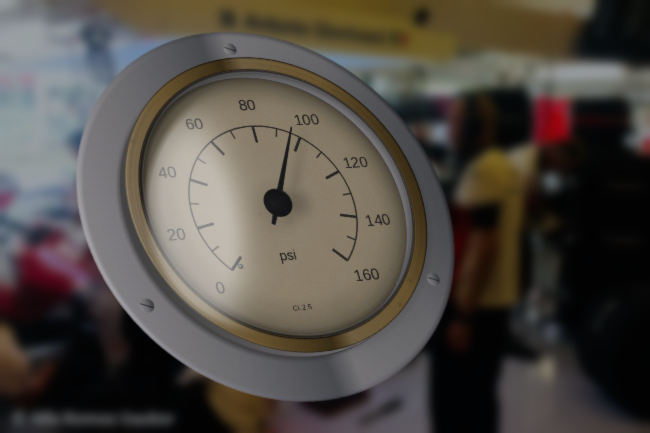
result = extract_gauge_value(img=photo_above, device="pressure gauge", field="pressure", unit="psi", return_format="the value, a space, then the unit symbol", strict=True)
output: 95 psi
